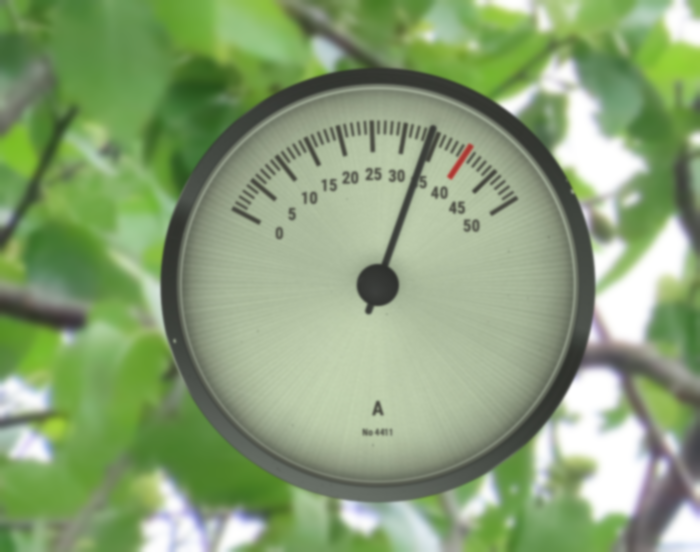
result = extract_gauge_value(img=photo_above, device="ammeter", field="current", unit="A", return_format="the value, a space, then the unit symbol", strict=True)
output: 34 A
